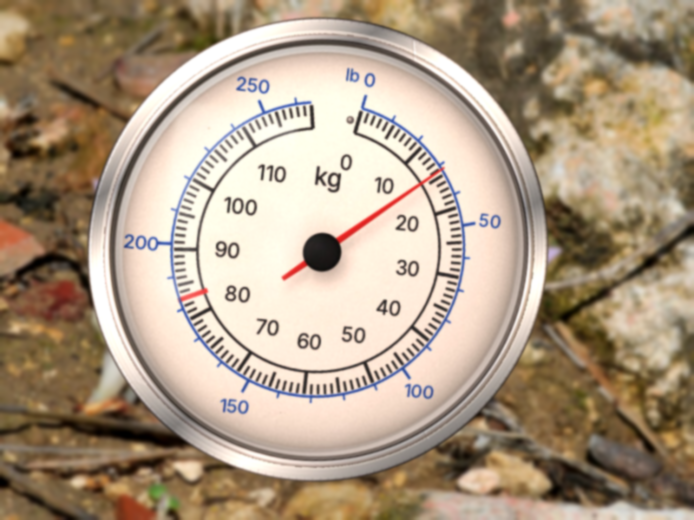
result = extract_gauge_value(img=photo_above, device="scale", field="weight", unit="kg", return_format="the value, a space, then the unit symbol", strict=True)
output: 14 kg
